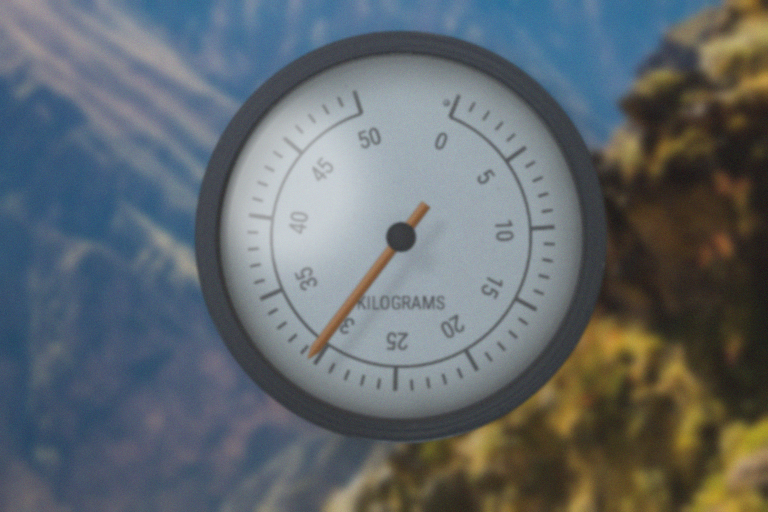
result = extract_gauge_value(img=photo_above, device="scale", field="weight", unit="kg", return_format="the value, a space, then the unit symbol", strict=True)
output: 30.5 kg
